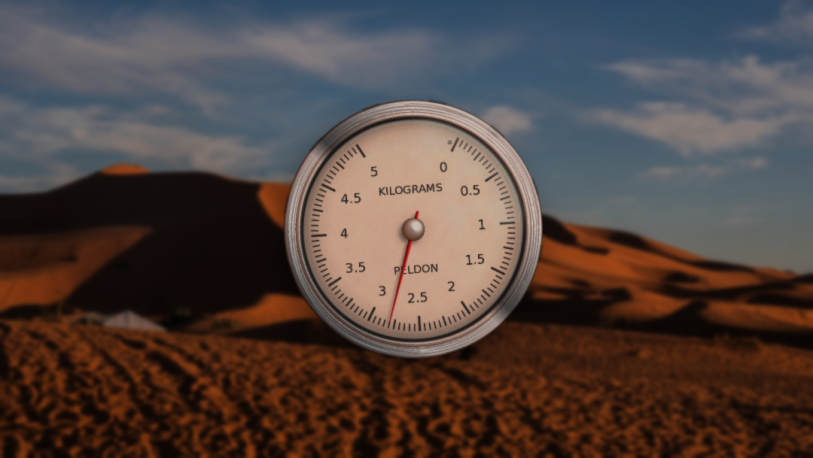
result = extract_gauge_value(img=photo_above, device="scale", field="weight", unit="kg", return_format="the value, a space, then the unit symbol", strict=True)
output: 2.8 kg
